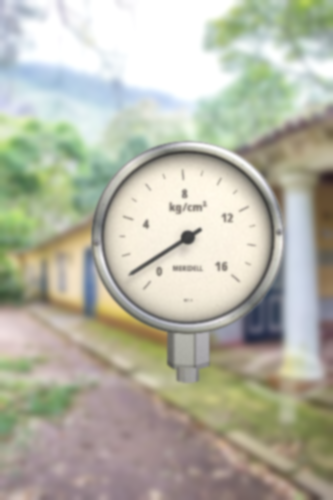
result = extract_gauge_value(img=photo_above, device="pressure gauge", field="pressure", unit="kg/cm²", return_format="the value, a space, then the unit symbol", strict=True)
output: 1 kg/cm²
